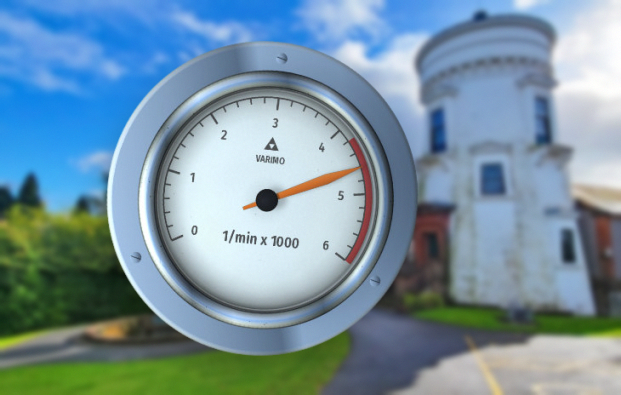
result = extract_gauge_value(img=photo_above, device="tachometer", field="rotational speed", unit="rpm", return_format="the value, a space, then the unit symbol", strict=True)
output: 4600 rpm
